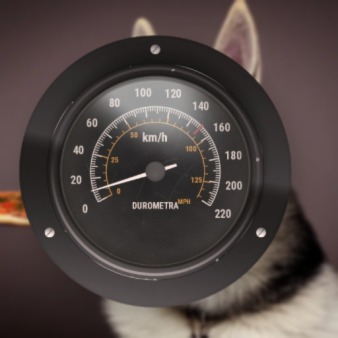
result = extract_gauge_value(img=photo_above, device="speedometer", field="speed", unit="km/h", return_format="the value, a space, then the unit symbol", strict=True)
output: 10 km/h
